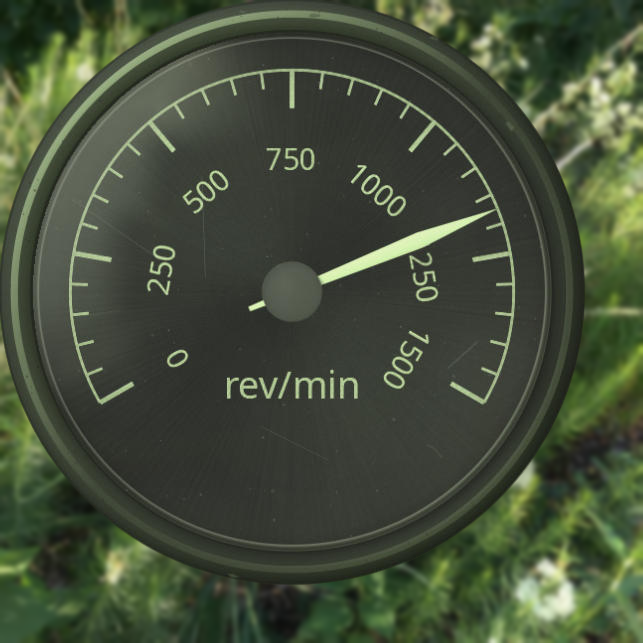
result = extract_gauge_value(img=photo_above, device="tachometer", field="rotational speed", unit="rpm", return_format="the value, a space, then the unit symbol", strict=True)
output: 1175 rpm
